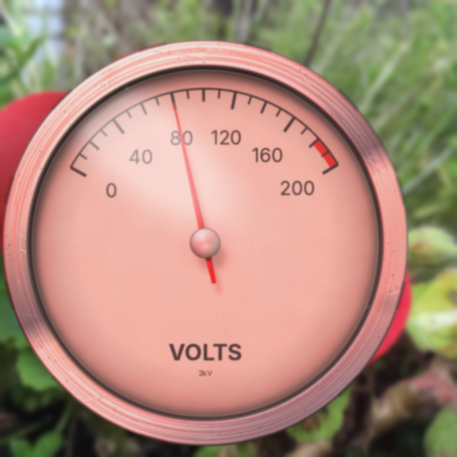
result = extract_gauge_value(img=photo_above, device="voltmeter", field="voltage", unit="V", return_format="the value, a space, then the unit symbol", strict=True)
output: 80 V
